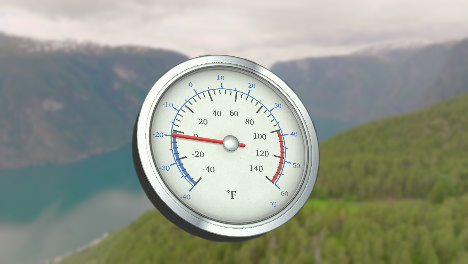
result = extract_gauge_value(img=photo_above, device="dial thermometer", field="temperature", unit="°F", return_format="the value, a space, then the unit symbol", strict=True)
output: -4 °F
